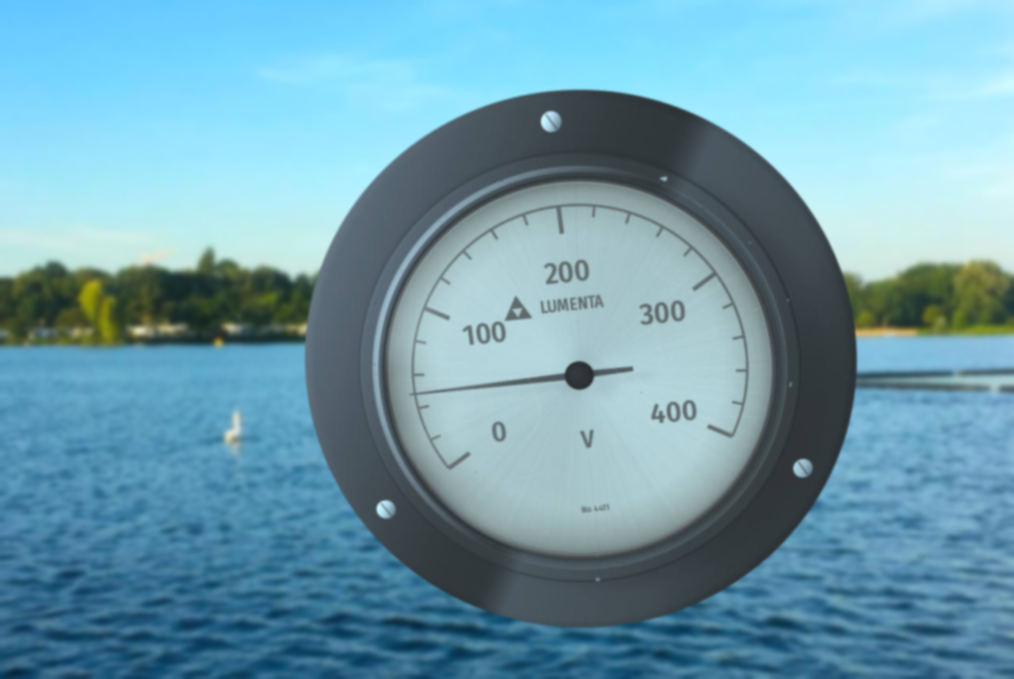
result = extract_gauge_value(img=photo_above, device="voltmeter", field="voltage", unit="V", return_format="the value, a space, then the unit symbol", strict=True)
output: 50 V
